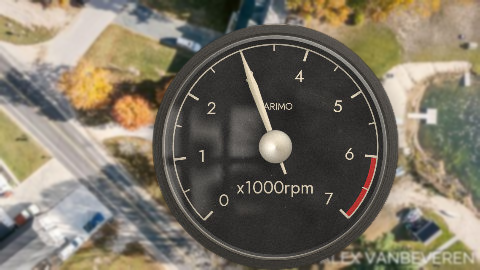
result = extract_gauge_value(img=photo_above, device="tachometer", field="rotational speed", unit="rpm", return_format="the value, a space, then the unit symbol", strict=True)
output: 3000 rpm
